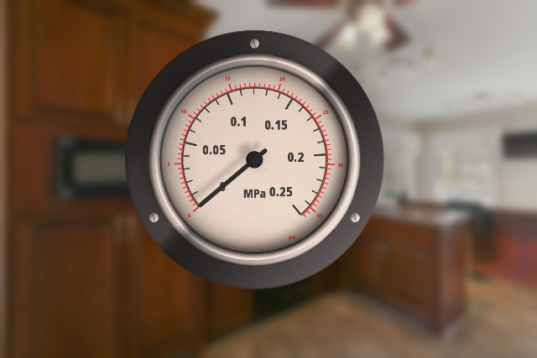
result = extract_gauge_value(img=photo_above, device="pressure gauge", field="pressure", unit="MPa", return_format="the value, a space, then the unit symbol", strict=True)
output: 0 MPa
